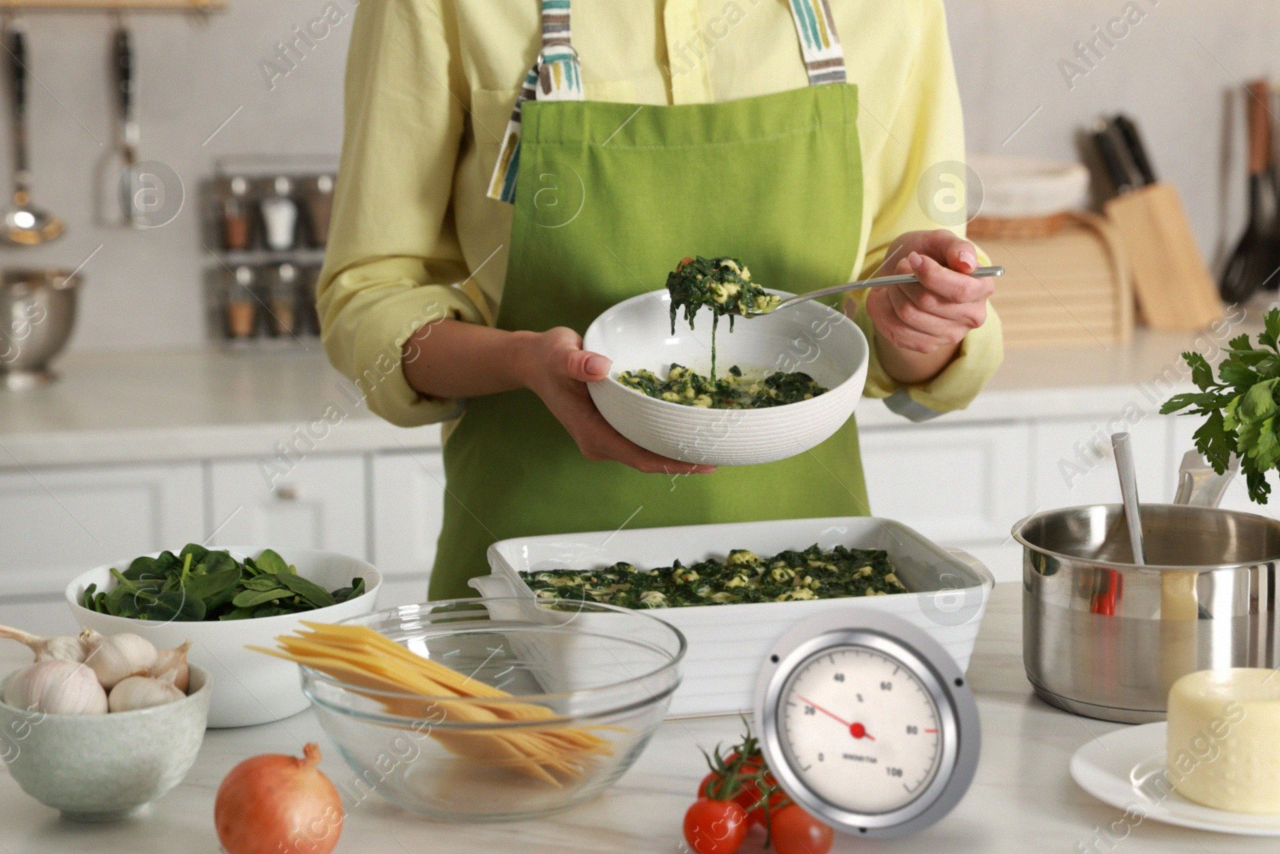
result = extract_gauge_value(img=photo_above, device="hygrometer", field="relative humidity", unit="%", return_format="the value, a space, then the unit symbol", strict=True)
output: 24 %
